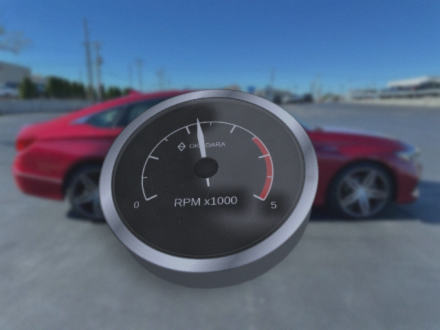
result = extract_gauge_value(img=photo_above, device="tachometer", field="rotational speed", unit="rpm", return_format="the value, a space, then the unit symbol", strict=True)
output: 2250 rpm
